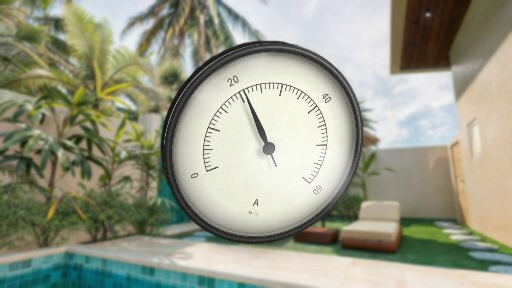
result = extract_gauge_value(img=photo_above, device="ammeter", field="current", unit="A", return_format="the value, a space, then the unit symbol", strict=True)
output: 21 A
